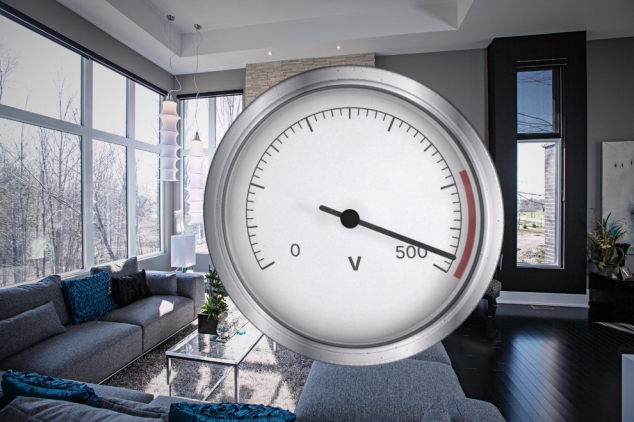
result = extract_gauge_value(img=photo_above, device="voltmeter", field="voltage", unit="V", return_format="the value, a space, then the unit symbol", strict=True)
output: 480 V
